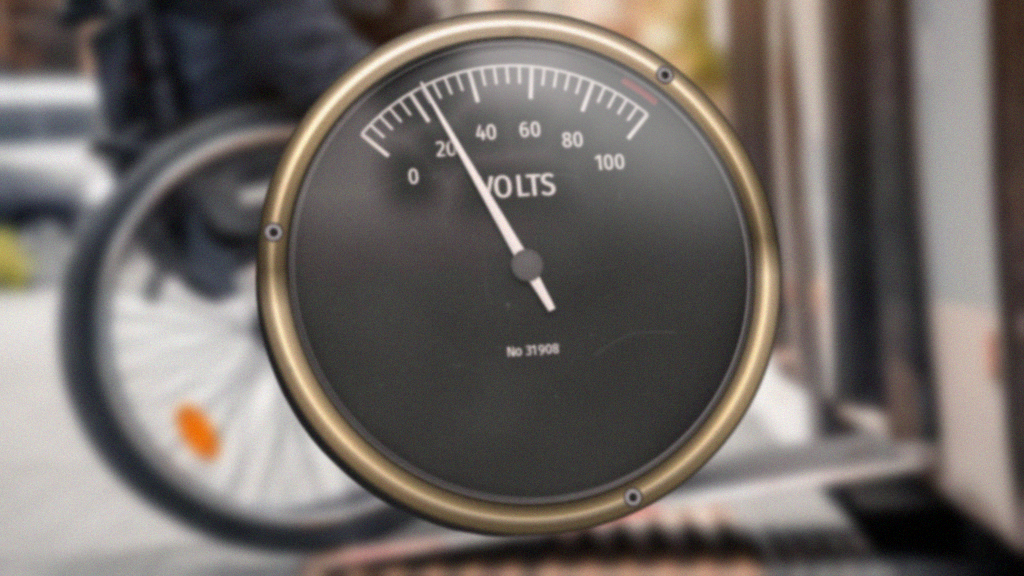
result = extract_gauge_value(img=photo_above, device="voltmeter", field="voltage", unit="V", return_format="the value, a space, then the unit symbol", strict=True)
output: 24 V
